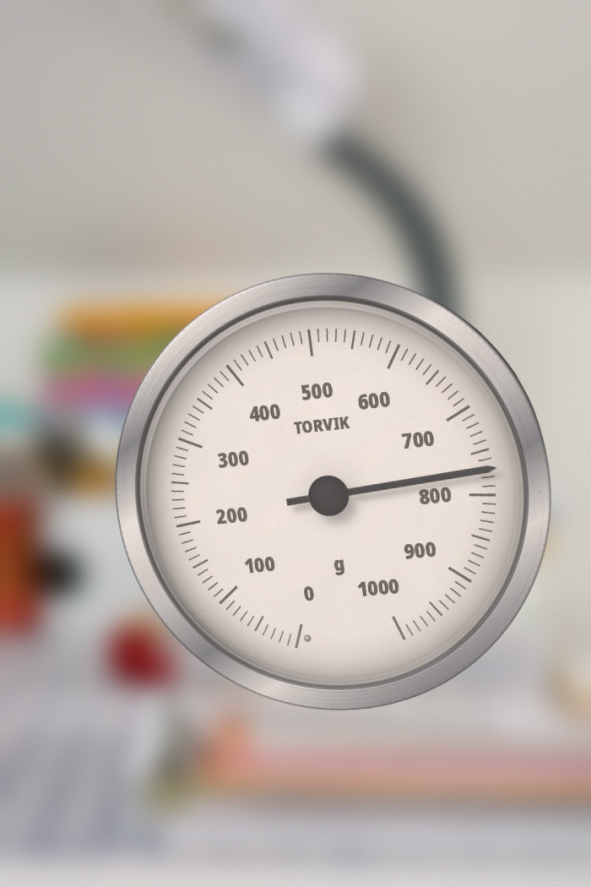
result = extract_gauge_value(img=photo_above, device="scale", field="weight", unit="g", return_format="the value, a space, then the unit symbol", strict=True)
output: 770 g
